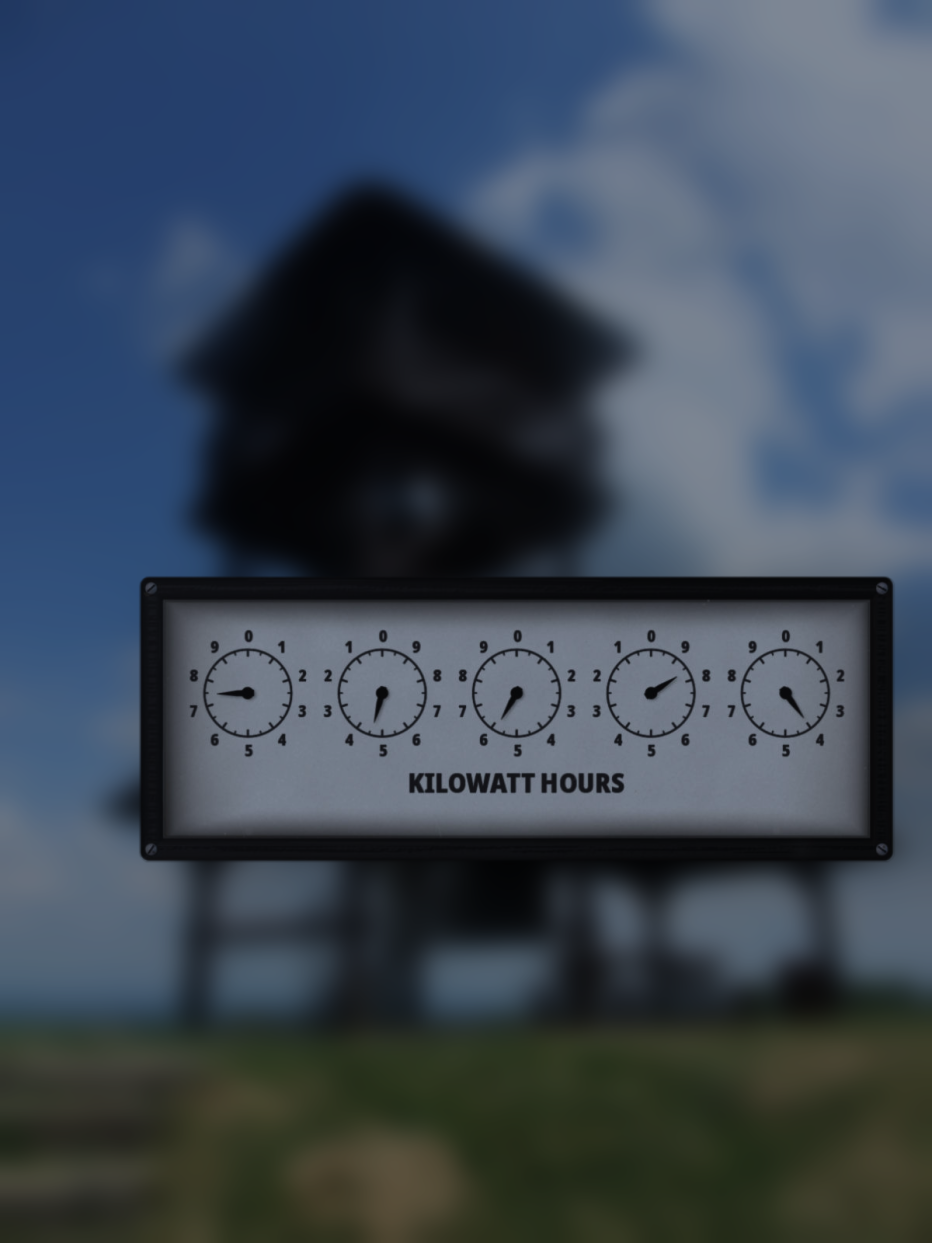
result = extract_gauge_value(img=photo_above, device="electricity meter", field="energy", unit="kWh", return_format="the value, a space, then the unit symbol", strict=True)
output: 74584 kWh
